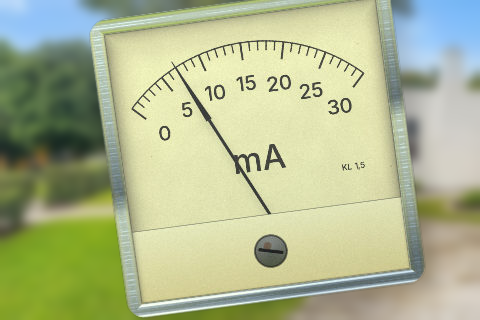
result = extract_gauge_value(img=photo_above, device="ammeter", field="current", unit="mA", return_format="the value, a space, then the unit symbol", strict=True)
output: 7 mA
